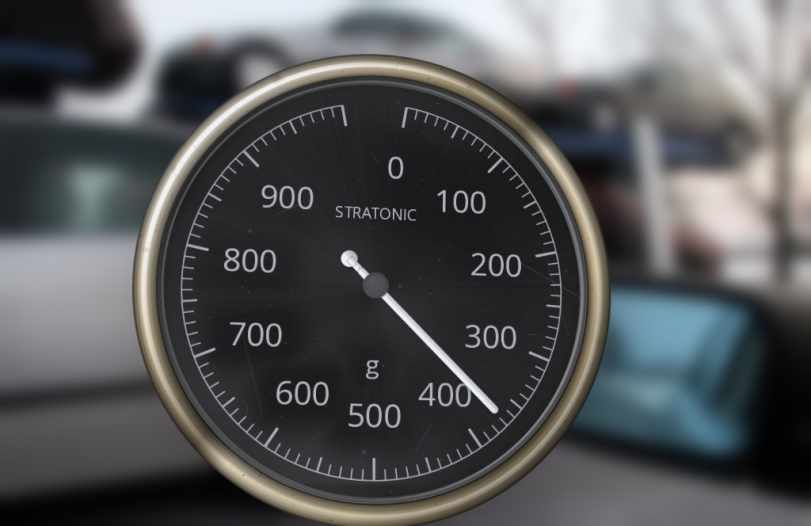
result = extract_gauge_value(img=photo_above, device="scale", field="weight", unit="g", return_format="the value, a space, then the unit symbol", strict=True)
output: 370 g
